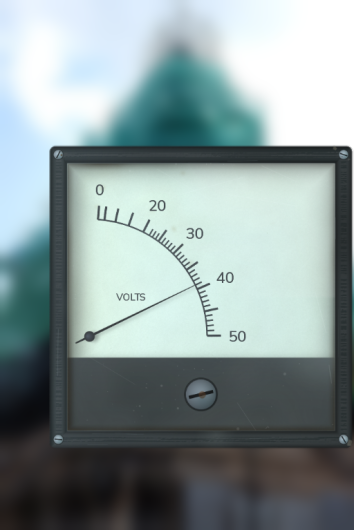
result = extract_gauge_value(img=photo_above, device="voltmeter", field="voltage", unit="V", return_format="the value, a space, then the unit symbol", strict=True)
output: 39 V
